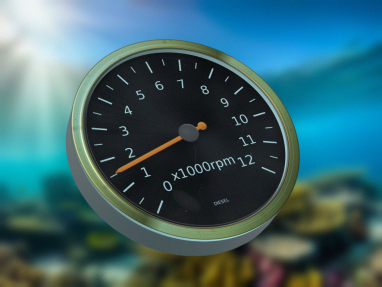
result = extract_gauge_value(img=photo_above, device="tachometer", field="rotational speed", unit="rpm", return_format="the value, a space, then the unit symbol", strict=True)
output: 1500 rpm
